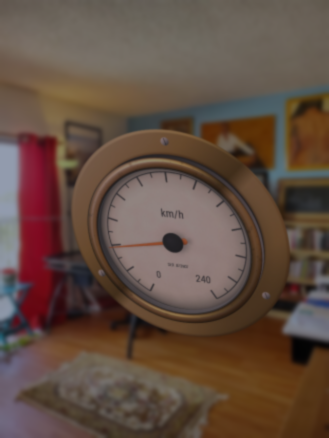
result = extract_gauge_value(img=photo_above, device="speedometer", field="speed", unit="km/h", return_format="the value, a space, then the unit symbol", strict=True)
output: 40 km/h
